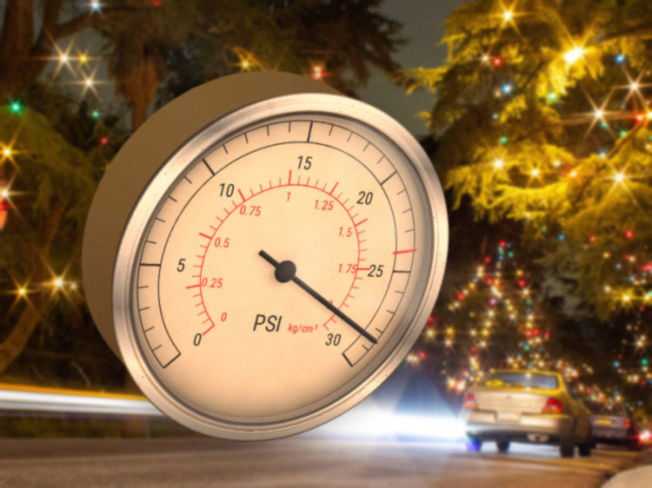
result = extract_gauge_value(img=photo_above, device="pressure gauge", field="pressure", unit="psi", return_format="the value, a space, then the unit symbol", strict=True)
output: 28.5 psi
